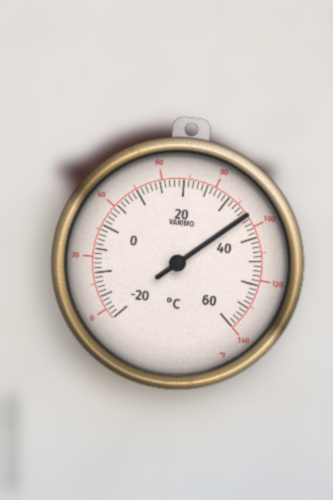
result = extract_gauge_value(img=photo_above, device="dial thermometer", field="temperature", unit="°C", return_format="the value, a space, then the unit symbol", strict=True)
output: 35 °C
